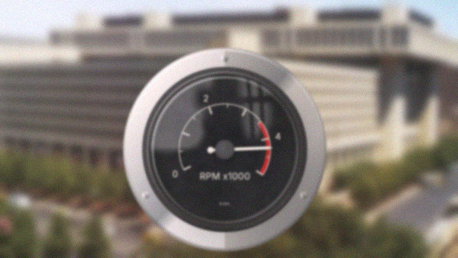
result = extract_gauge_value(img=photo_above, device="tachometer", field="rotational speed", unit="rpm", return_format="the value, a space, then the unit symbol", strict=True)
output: 4250 rpm
